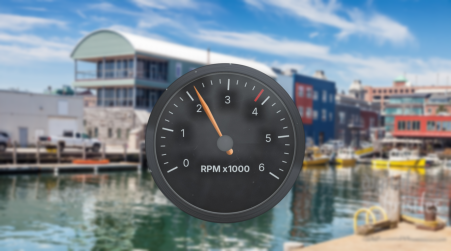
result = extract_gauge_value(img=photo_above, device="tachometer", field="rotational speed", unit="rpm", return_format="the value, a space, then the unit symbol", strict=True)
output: 2200 rpm
